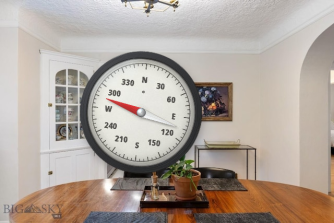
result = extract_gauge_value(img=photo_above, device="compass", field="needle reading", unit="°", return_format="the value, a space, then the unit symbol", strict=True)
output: 285 °
